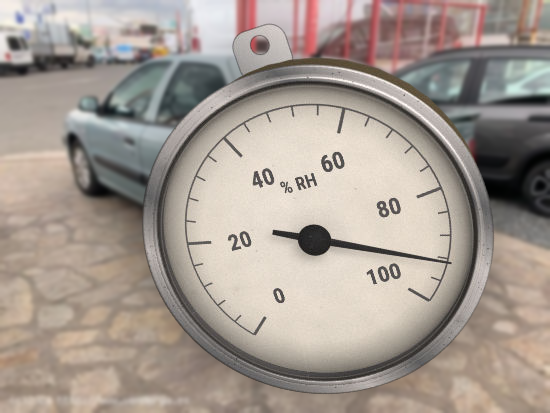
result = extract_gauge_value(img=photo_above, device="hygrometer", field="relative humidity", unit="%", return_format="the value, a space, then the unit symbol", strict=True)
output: 92 %
